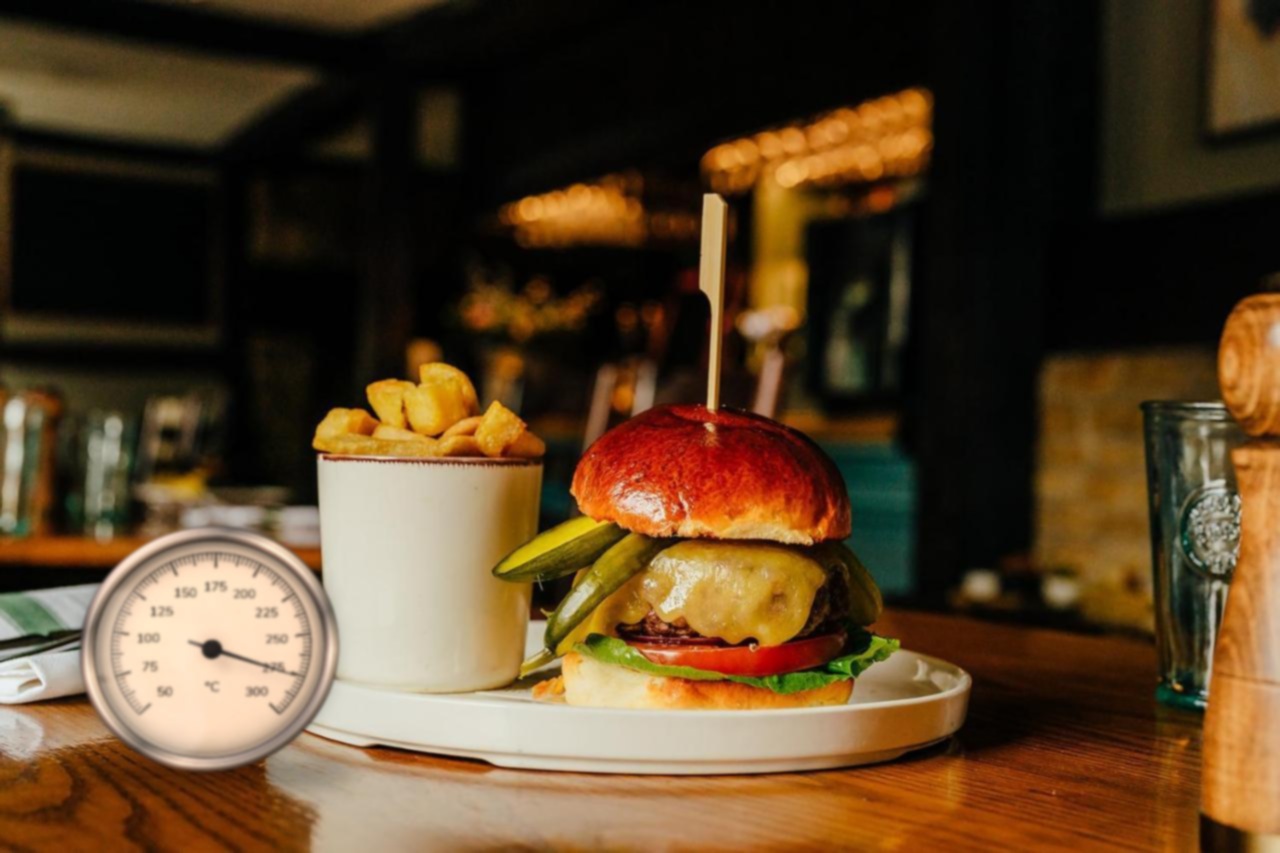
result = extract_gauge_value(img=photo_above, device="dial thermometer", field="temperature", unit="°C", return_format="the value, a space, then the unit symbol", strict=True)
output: 275 °C
